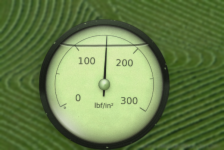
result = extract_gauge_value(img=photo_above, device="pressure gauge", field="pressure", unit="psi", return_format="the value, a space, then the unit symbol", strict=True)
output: 150 psi
